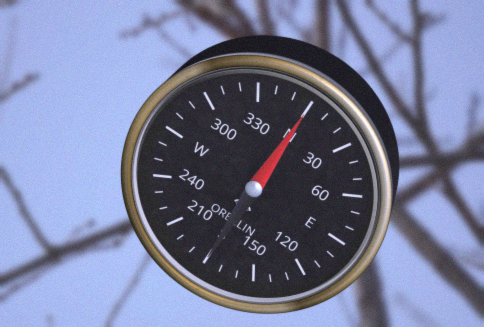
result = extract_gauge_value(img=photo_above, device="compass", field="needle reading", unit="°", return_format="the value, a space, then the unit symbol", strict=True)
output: 0 °
